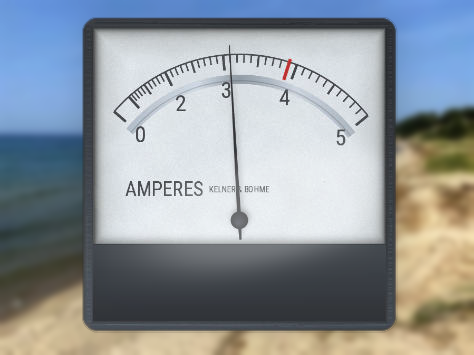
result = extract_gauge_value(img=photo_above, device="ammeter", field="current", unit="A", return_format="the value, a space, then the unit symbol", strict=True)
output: 3.1 A
